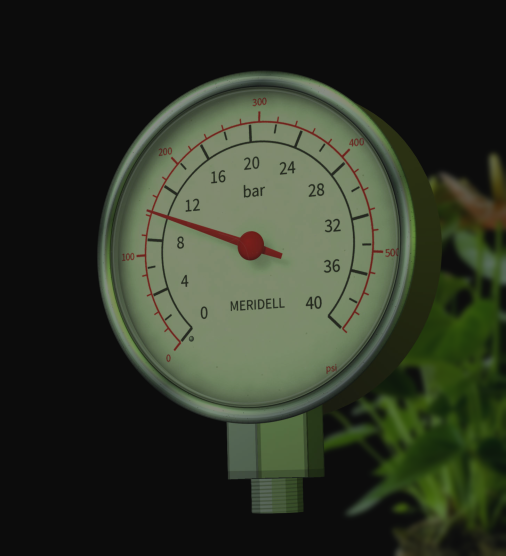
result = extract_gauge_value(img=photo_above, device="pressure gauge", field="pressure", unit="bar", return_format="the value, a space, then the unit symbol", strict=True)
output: 10 bar
